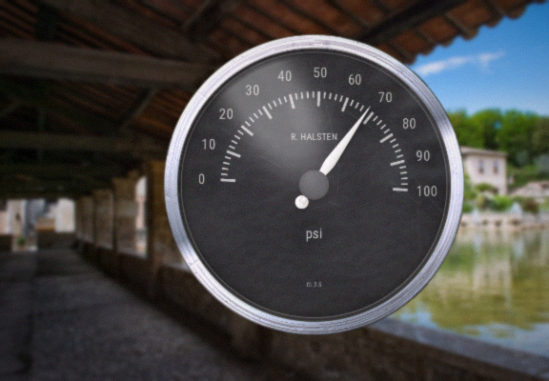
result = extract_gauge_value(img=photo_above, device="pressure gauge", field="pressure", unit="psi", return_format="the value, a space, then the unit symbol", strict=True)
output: 68 psi
